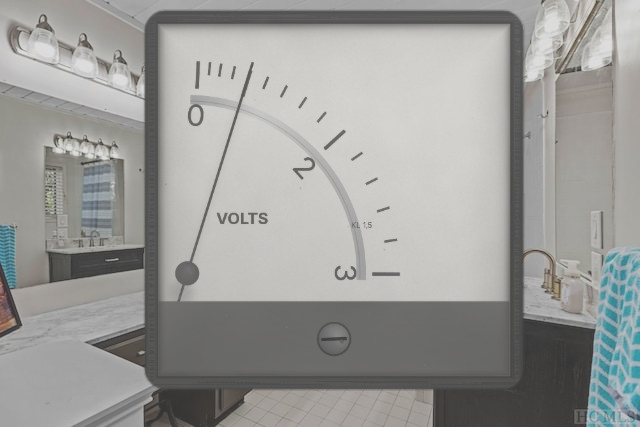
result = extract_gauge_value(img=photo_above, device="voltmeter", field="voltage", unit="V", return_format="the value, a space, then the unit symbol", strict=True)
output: 1 V
